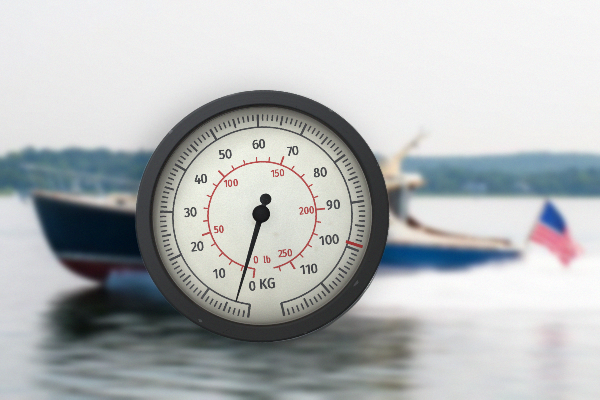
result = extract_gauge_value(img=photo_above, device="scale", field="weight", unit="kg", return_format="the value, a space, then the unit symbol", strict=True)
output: 3 kg
